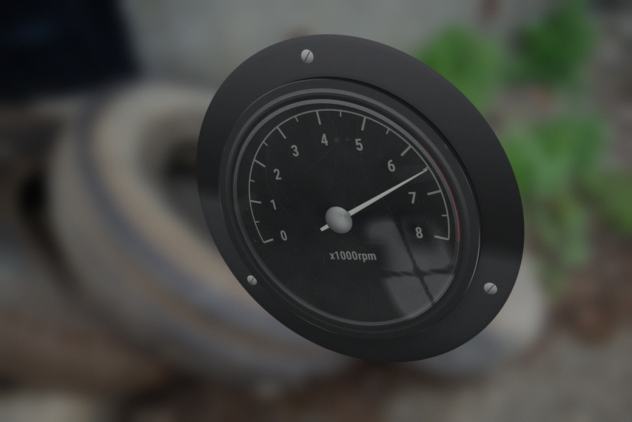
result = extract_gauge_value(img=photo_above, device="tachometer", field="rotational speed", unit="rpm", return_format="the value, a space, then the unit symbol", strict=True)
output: 6500 rpm
